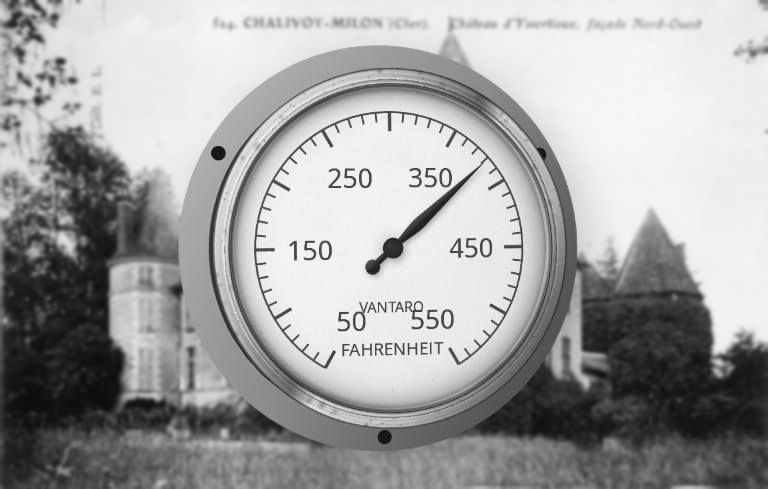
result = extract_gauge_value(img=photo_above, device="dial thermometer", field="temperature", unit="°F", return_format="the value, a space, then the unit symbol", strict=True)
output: 380 °F
